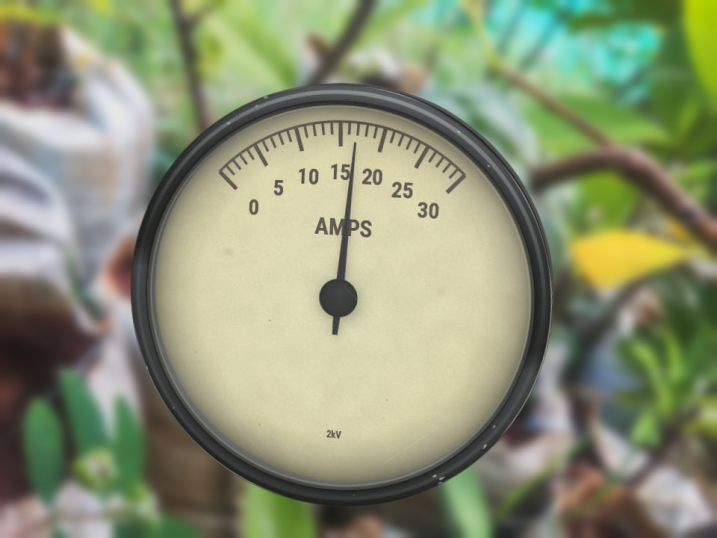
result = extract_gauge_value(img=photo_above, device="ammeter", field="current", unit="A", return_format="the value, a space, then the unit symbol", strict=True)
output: 17 A
